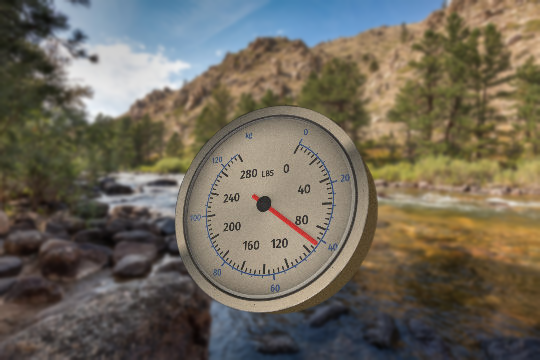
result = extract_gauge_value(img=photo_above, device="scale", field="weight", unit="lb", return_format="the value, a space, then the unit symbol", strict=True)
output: 92 lb
